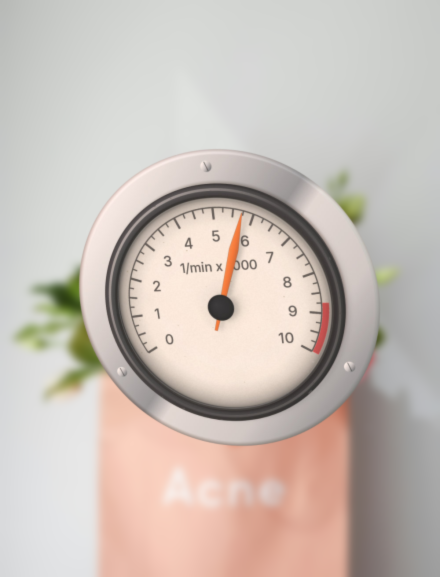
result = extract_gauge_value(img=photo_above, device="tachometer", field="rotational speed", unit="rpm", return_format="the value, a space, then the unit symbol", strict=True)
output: 5750 rpm
